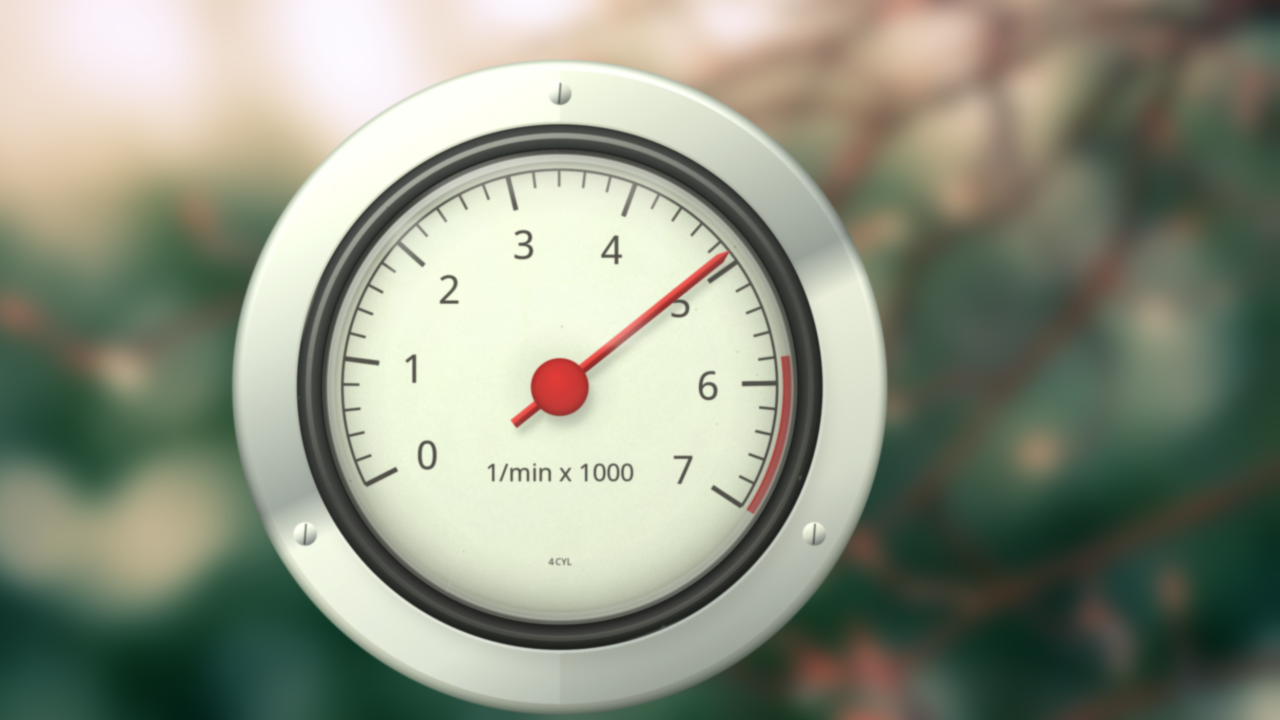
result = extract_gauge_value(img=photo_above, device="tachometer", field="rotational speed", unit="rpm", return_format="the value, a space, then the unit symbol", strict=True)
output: 4900 rpm
